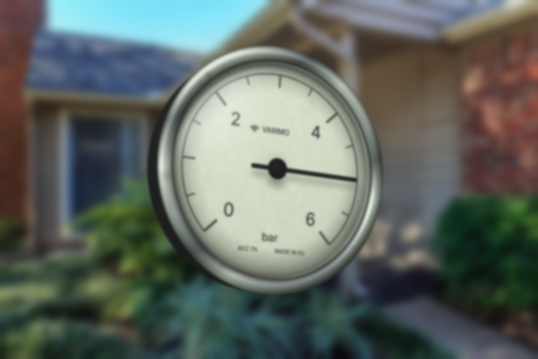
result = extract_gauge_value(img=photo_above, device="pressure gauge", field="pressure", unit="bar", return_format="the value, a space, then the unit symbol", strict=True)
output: 5 bar
